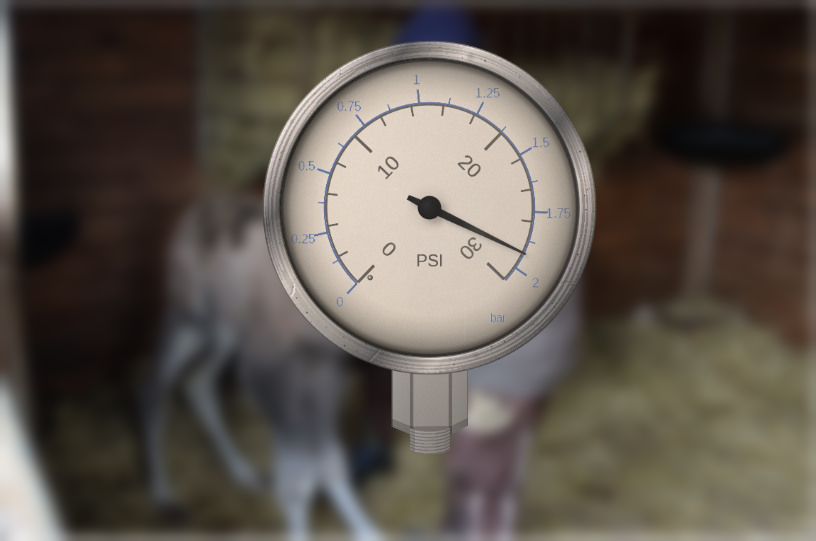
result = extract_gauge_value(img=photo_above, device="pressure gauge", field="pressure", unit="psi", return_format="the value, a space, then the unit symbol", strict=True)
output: 28 psi
